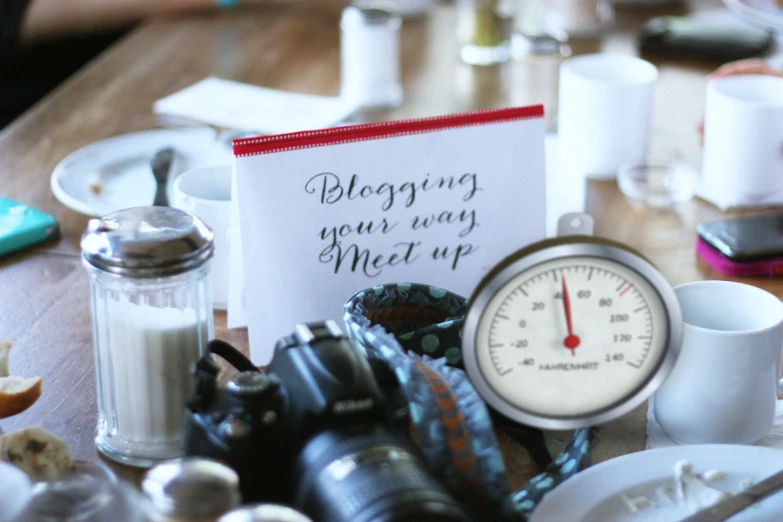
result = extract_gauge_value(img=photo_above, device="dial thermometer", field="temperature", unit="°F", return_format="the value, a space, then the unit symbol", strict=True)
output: 44 °F
